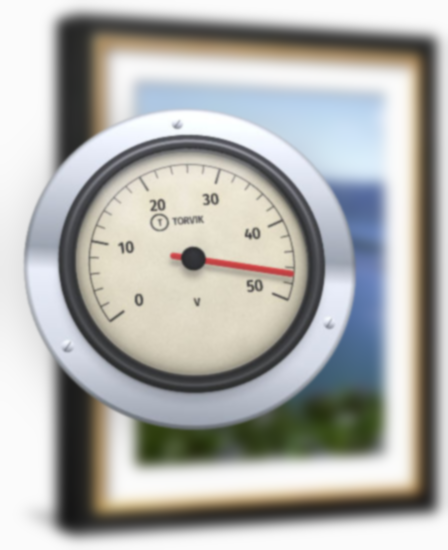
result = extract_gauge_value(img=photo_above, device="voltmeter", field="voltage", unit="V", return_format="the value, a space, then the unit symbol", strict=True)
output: 47 V
